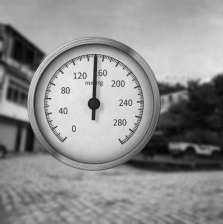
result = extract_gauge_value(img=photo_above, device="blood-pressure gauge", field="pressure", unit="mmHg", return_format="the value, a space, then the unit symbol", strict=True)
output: 150 mmHg
